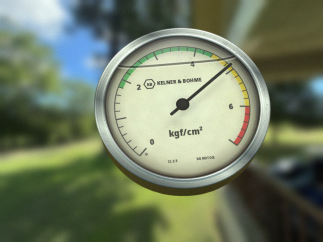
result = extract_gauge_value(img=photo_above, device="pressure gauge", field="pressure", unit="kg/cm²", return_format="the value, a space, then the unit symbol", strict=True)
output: 4.9 kg/cm²
